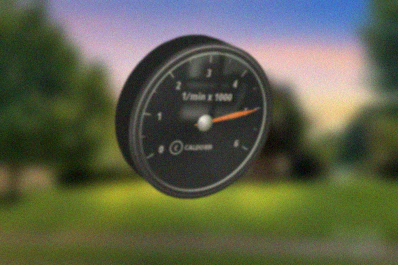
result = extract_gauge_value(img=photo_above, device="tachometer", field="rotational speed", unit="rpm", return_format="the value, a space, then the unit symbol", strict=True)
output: 5000 rpm
